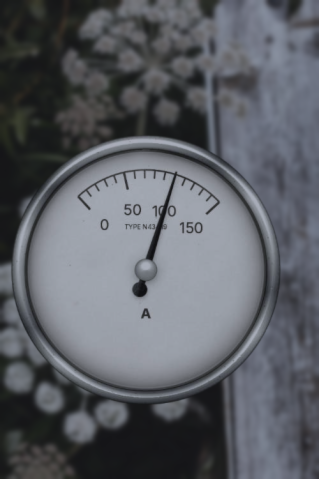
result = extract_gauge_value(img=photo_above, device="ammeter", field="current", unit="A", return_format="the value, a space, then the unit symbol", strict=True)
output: 100 A
